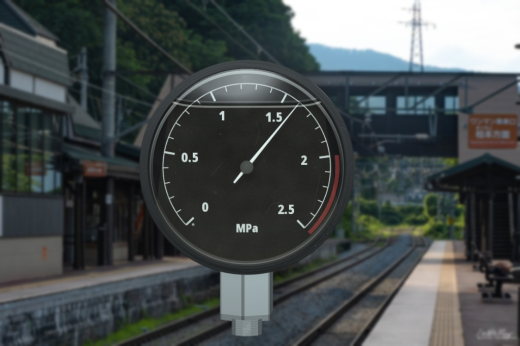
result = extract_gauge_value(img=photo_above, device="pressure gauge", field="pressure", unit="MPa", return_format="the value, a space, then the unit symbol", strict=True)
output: 1.6 MPa
